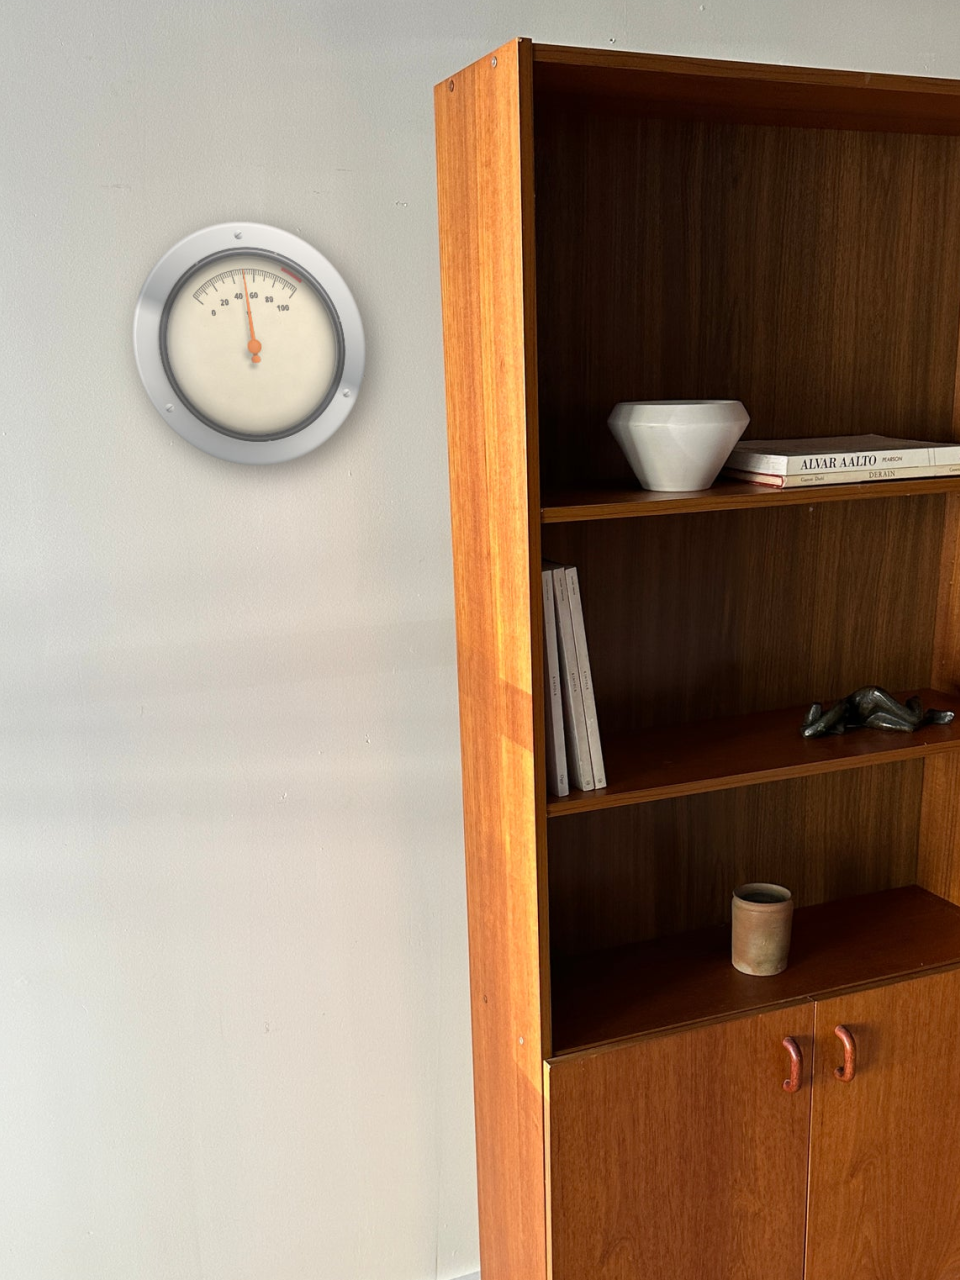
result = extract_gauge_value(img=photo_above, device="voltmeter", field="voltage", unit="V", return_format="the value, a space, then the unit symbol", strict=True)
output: 50 V
